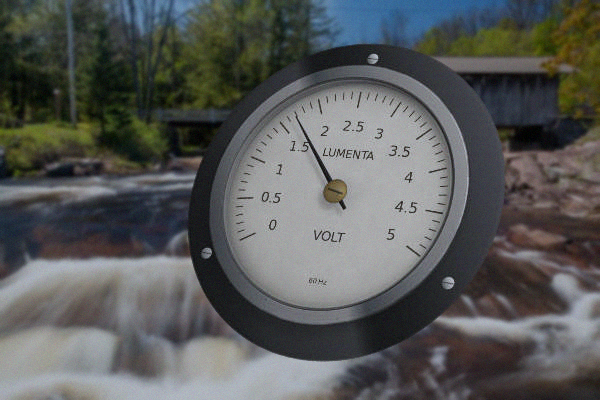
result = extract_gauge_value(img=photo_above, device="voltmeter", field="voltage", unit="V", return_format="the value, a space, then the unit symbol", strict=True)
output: 1.7 V
